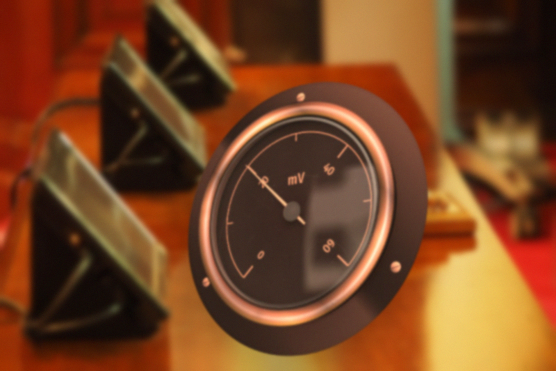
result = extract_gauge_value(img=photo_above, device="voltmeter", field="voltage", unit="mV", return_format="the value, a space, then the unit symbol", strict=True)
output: 20 mV
